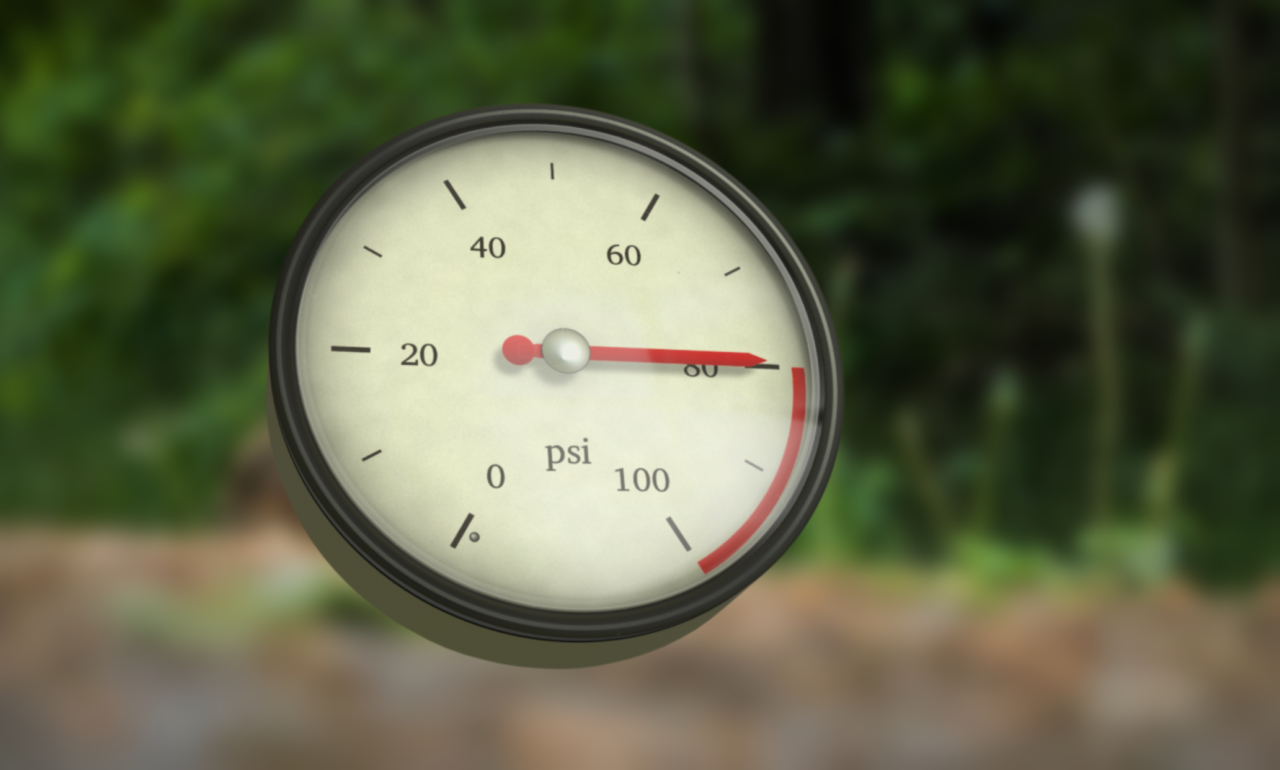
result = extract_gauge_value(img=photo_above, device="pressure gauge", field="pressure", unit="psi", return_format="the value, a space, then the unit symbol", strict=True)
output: 80 psi
